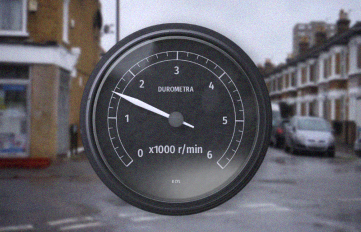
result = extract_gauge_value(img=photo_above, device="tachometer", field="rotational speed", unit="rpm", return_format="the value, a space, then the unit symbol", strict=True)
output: 1500 rpm
